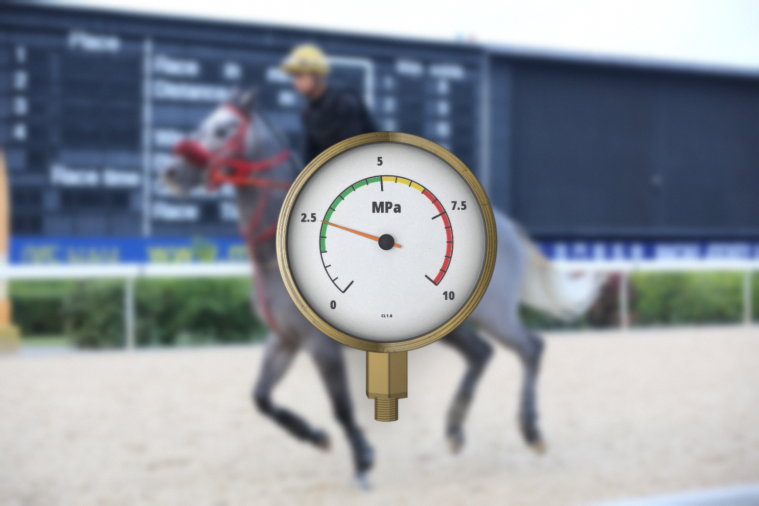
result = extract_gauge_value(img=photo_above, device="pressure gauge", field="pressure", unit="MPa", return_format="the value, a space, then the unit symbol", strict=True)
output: 2.5 MPa
